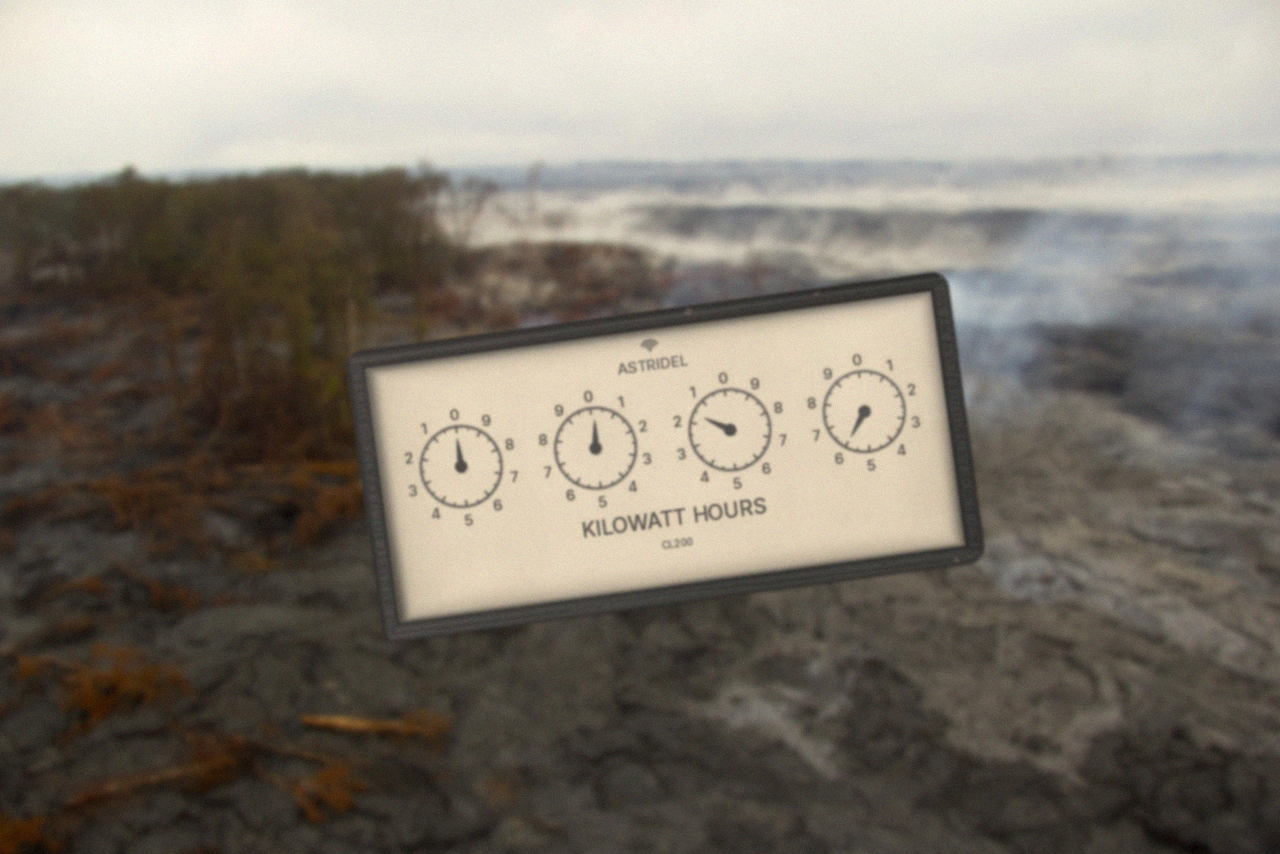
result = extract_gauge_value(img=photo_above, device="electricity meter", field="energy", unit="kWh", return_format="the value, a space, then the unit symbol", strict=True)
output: 16 kWh
